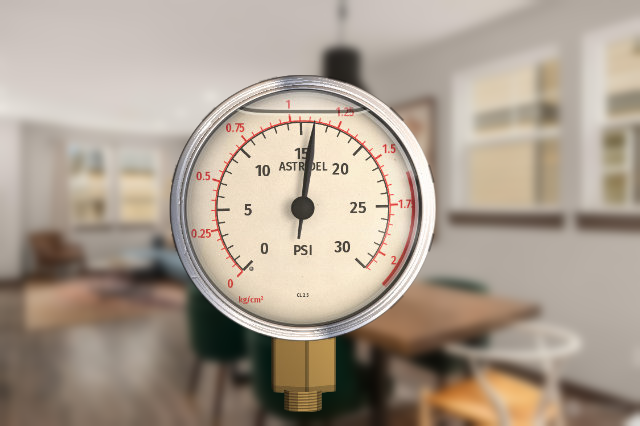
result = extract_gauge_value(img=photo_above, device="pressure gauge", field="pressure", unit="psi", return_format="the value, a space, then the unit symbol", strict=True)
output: 16 psi
